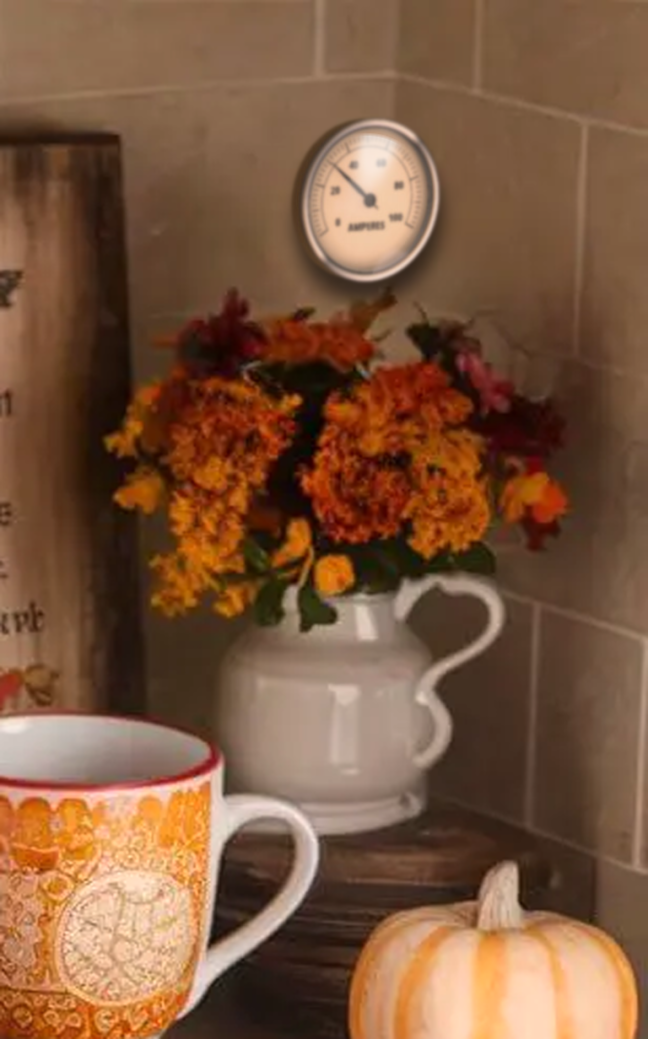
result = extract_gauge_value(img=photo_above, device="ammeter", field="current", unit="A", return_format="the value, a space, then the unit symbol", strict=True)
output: 30 A
